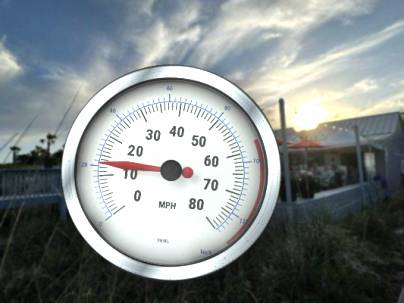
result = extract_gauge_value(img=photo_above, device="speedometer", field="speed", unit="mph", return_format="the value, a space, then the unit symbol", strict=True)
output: 13 mph
